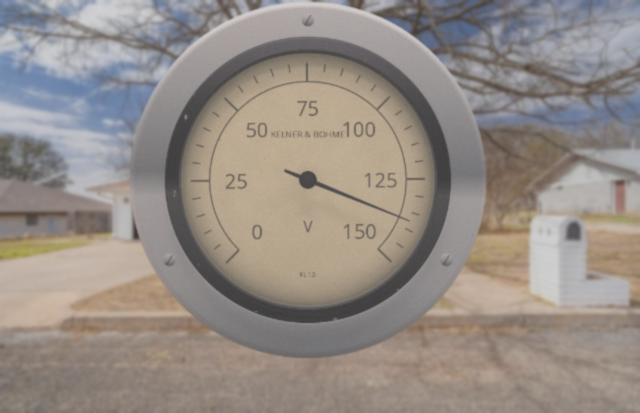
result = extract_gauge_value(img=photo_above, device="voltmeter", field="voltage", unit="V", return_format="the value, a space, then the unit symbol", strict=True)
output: 137.5 V
